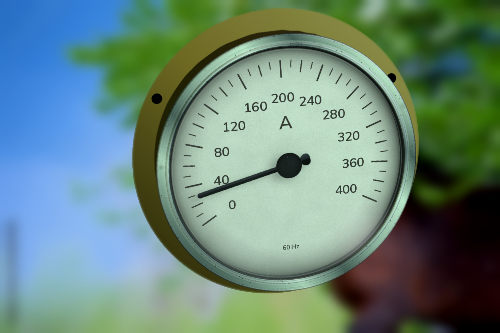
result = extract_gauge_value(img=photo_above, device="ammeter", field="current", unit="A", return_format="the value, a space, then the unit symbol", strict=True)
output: 30 A
